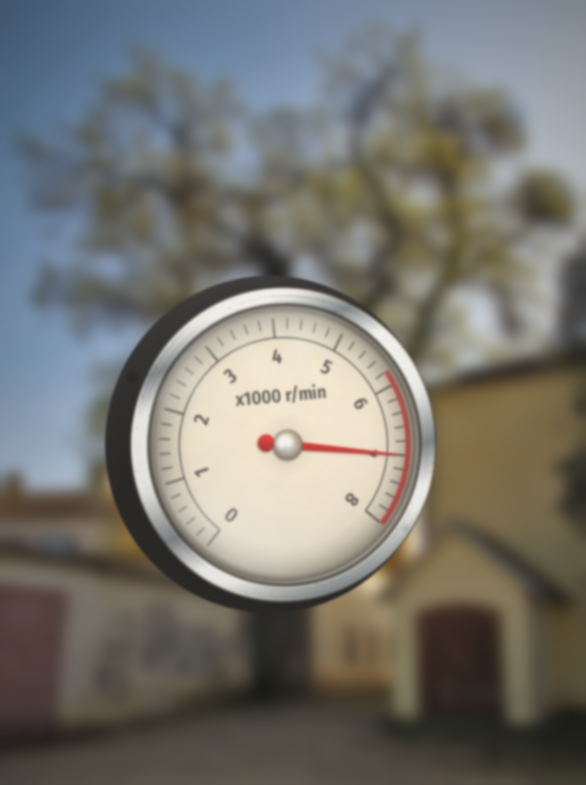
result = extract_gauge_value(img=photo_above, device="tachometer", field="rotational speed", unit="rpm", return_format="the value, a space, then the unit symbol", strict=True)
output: 7000 rpm
